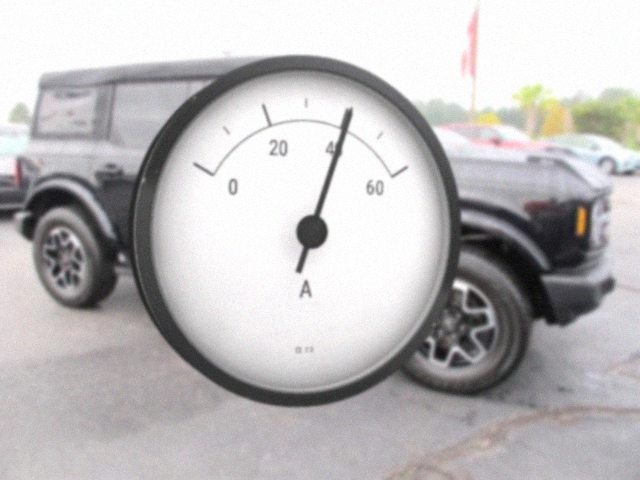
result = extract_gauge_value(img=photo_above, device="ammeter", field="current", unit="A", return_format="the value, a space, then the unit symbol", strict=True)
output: 40 A
